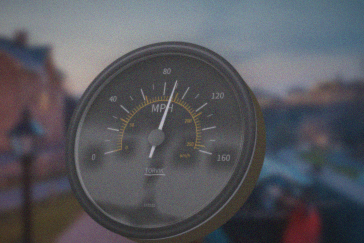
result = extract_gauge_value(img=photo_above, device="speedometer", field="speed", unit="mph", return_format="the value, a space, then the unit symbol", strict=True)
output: 90 mph
